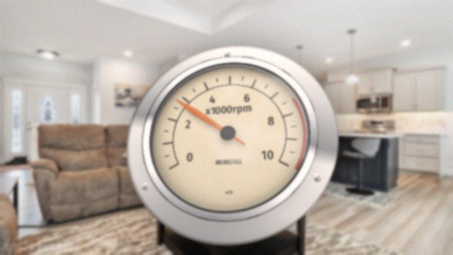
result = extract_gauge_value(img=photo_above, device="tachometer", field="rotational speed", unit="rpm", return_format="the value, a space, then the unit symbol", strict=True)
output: 2750 rpm
